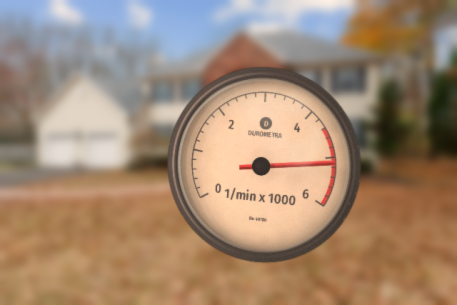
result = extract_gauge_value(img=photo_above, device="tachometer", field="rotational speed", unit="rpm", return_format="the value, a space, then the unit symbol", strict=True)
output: 5100 rpm
